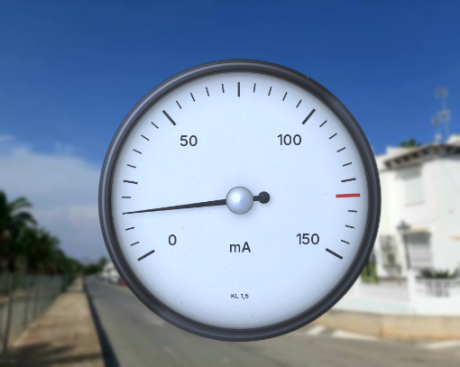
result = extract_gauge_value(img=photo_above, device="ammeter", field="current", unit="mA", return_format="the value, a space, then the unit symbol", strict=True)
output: 15 mA
